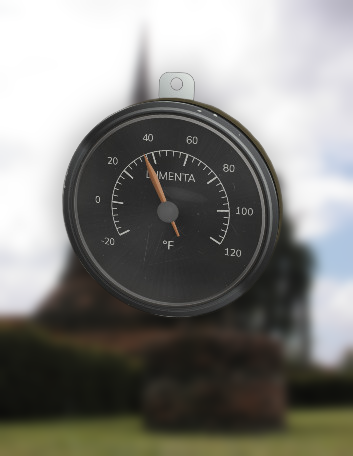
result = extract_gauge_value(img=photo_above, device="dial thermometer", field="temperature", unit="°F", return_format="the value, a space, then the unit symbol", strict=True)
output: 36 °F
